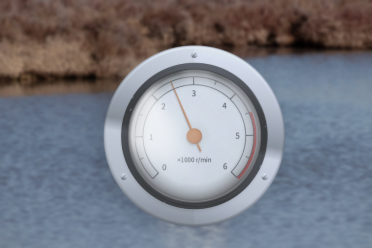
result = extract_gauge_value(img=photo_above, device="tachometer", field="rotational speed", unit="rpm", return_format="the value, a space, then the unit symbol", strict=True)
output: 2500 rpm
